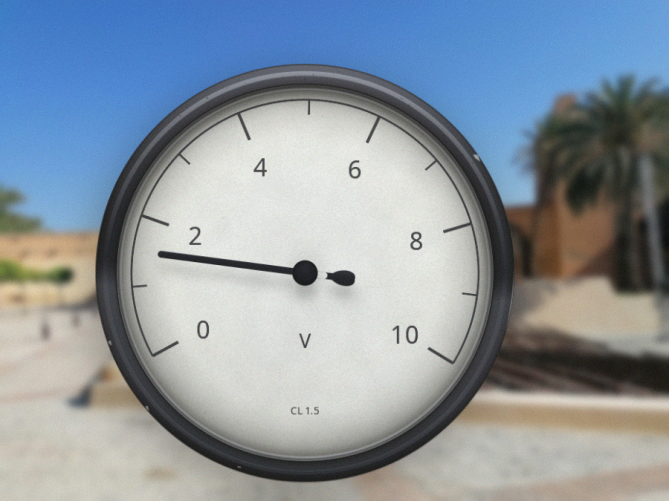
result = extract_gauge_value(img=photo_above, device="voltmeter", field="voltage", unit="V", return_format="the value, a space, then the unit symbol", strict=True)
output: 1.5 V
